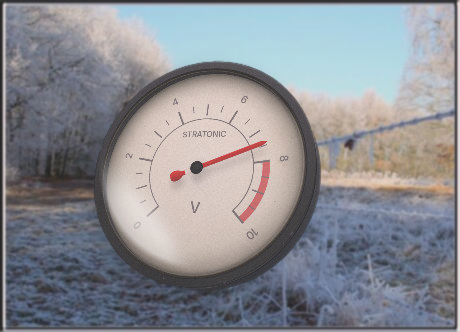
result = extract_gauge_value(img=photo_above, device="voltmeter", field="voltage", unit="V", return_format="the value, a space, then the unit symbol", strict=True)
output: 7.5 V
